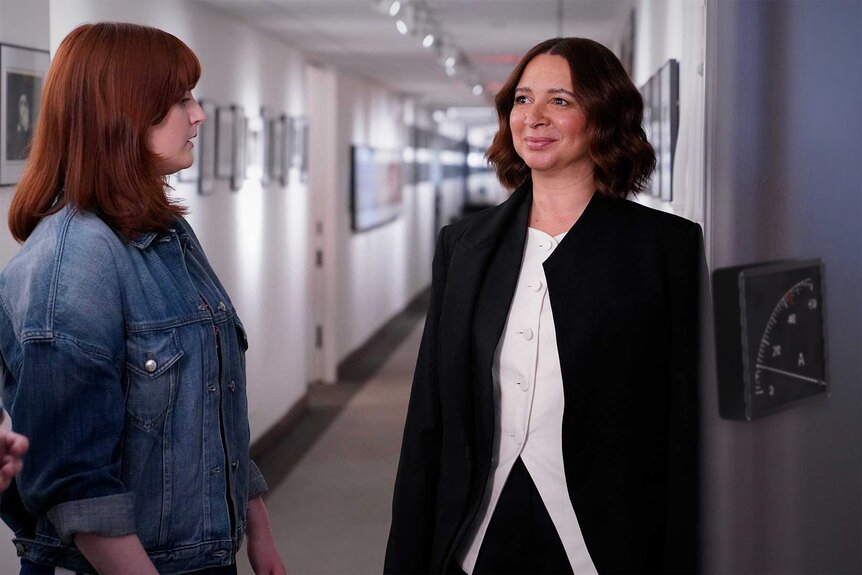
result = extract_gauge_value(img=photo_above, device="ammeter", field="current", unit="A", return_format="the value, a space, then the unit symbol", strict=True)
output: 10 A
